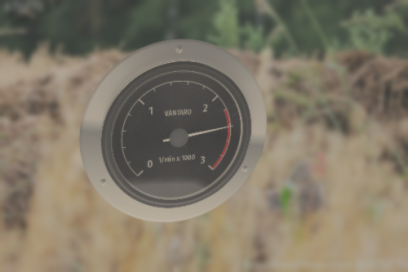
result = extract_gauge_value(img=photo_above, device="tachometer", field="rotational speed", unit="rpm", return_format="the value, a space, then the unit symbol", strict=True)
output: 2400 rpm
